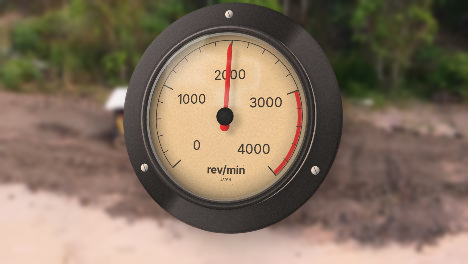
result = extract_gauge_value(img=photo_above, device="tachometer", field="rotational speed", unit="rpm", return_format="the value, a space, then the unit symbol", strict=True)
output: 2000 rpm
